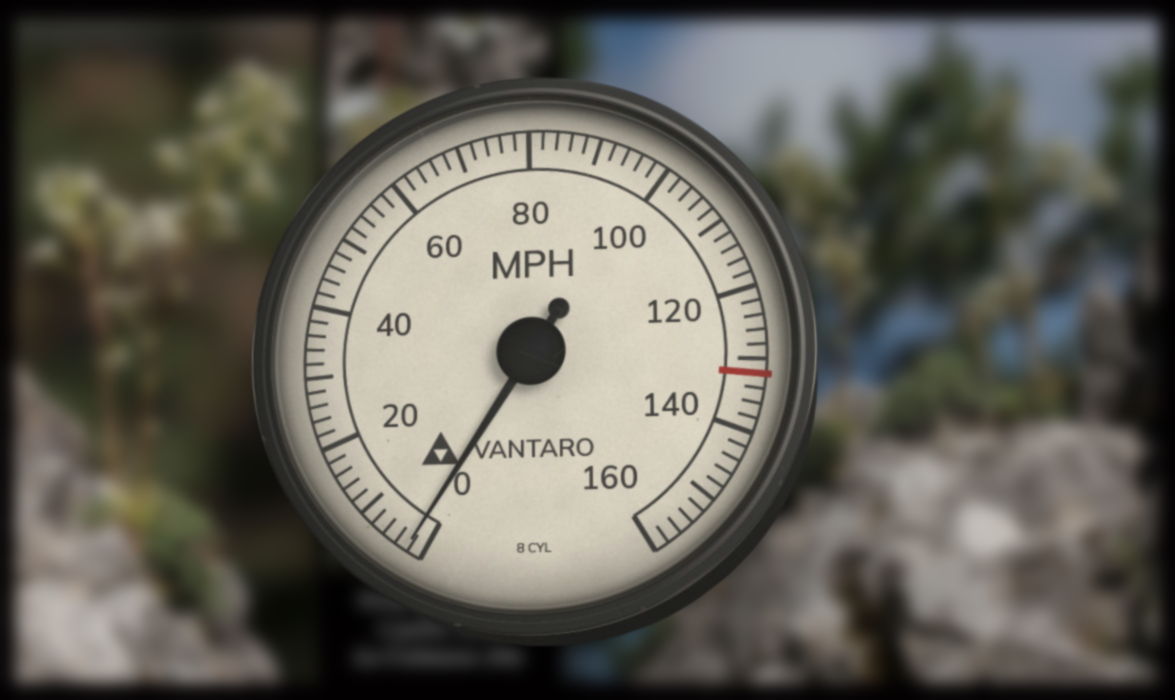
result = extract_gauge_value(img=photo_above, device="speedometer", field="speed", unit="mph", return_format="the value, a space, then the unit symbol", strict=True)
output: 2 mph
